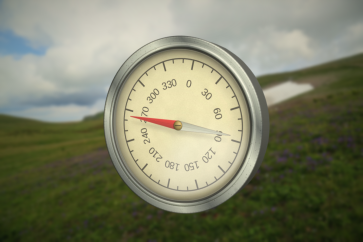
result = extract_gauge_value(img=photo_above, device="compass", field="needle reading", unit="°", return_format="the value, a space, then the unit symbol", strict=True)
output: 265 °
